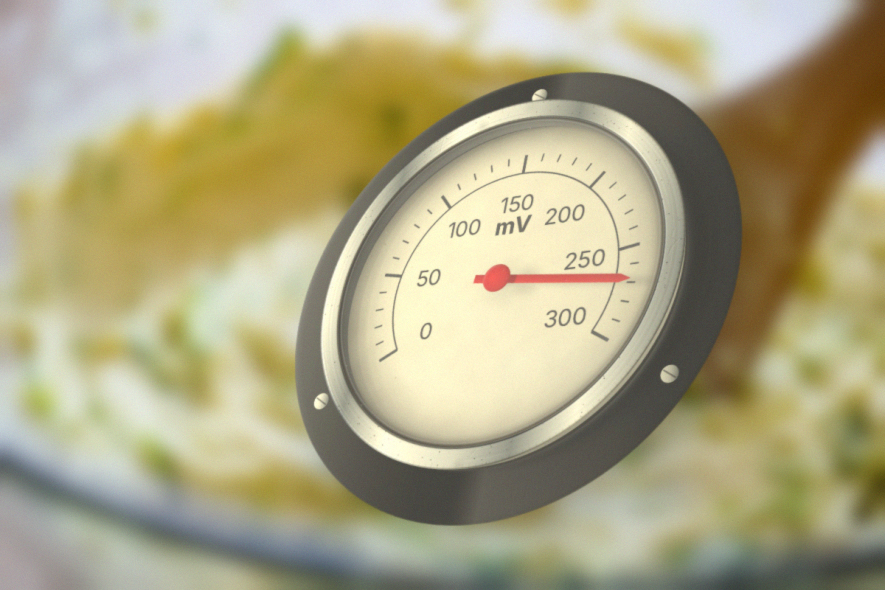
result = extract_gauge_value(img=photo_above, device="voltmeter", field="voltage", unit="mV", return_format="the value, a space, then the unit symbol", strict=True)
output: 270 mV
